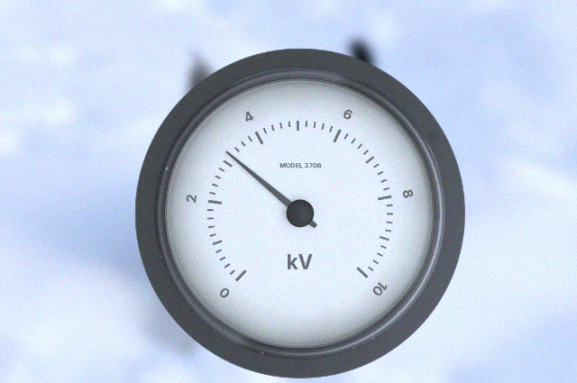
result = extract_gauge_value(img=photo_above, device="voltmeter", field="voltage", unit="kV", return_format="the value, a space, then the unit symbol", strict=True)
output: 3.2 kV
